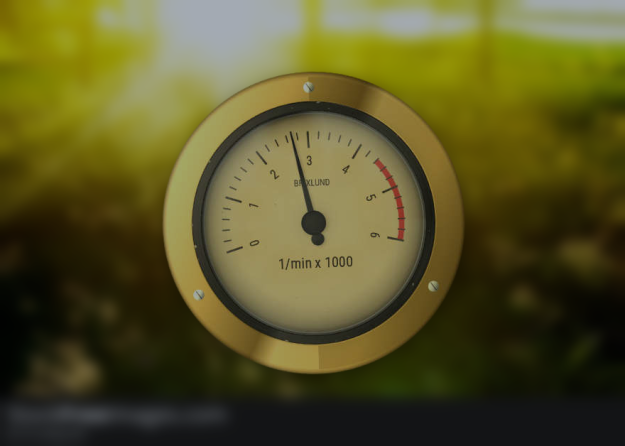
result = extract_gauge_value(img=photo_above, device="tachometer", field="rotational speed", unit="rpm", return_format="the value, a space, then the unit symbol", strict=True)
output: 2700 rpm
